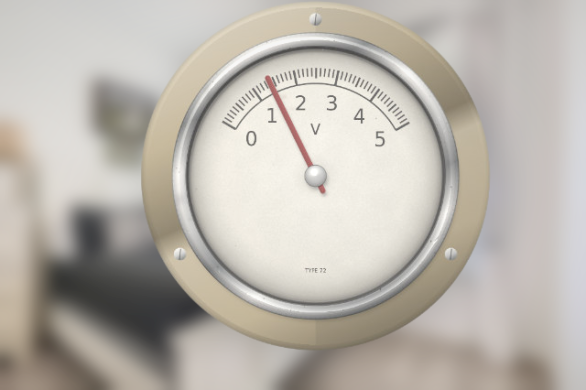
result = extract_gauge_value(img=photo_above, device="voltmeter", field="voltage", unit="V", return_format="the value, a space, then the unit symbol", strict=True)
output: 1.4 V
